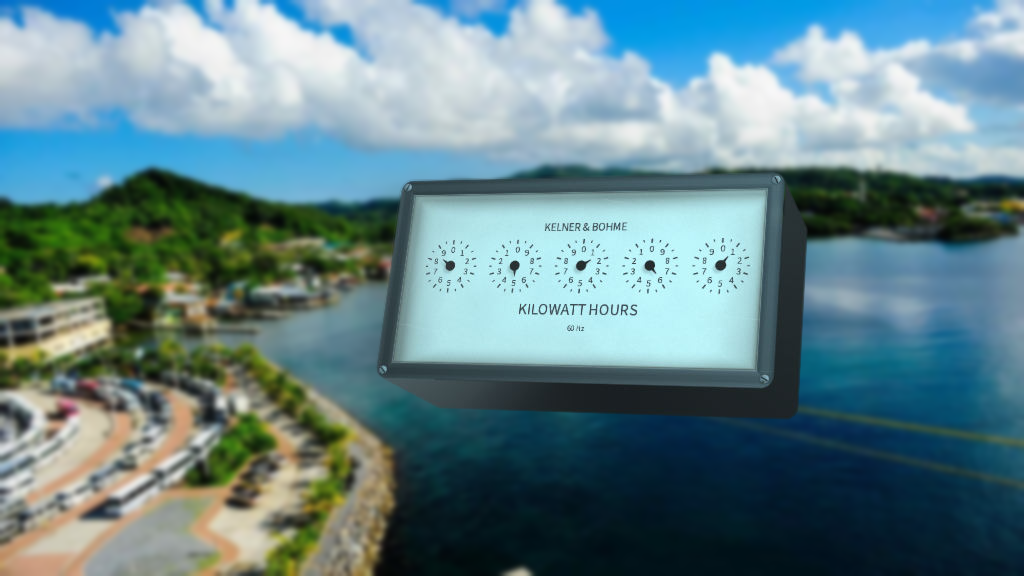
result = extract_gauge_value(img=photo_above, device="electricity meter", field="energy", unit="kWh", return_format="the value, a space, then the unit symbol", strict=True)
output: 85161 kWh
